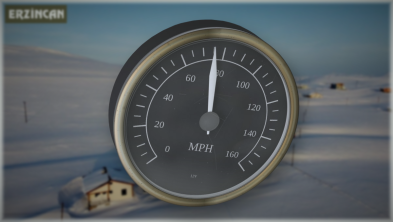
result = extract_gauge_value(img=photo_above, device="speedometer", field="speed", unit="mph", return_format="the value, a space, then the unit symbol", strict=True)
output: 75 mph
